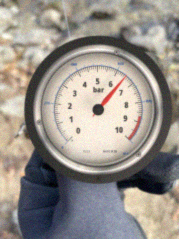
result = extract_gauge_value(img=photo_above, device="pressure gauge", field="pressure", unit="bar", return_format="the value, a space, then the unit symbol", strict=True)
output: 6.5 bar
